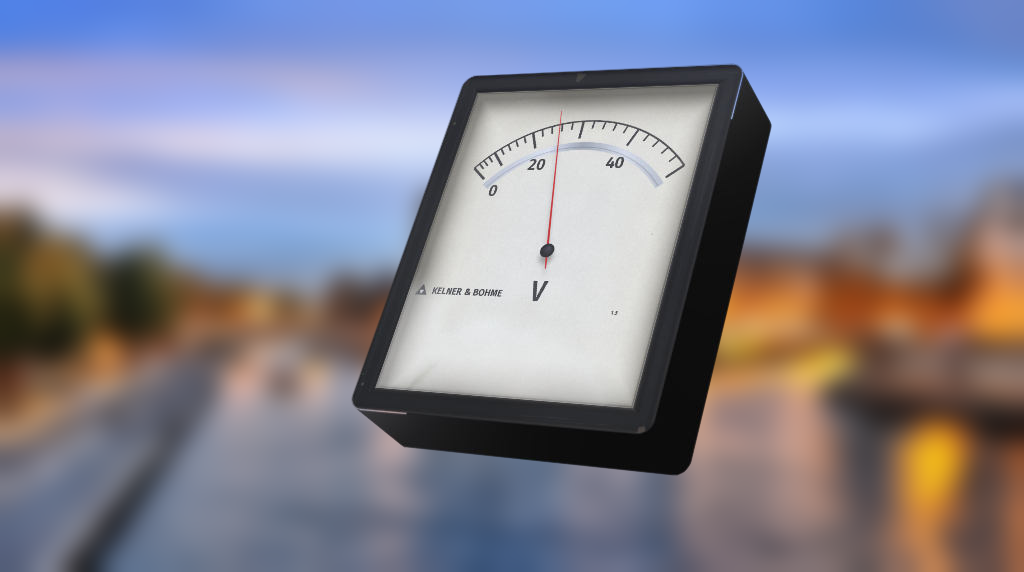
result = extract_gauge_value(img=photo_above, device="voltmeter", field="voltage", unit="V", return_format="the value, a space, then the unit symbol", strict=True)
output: 26 V
